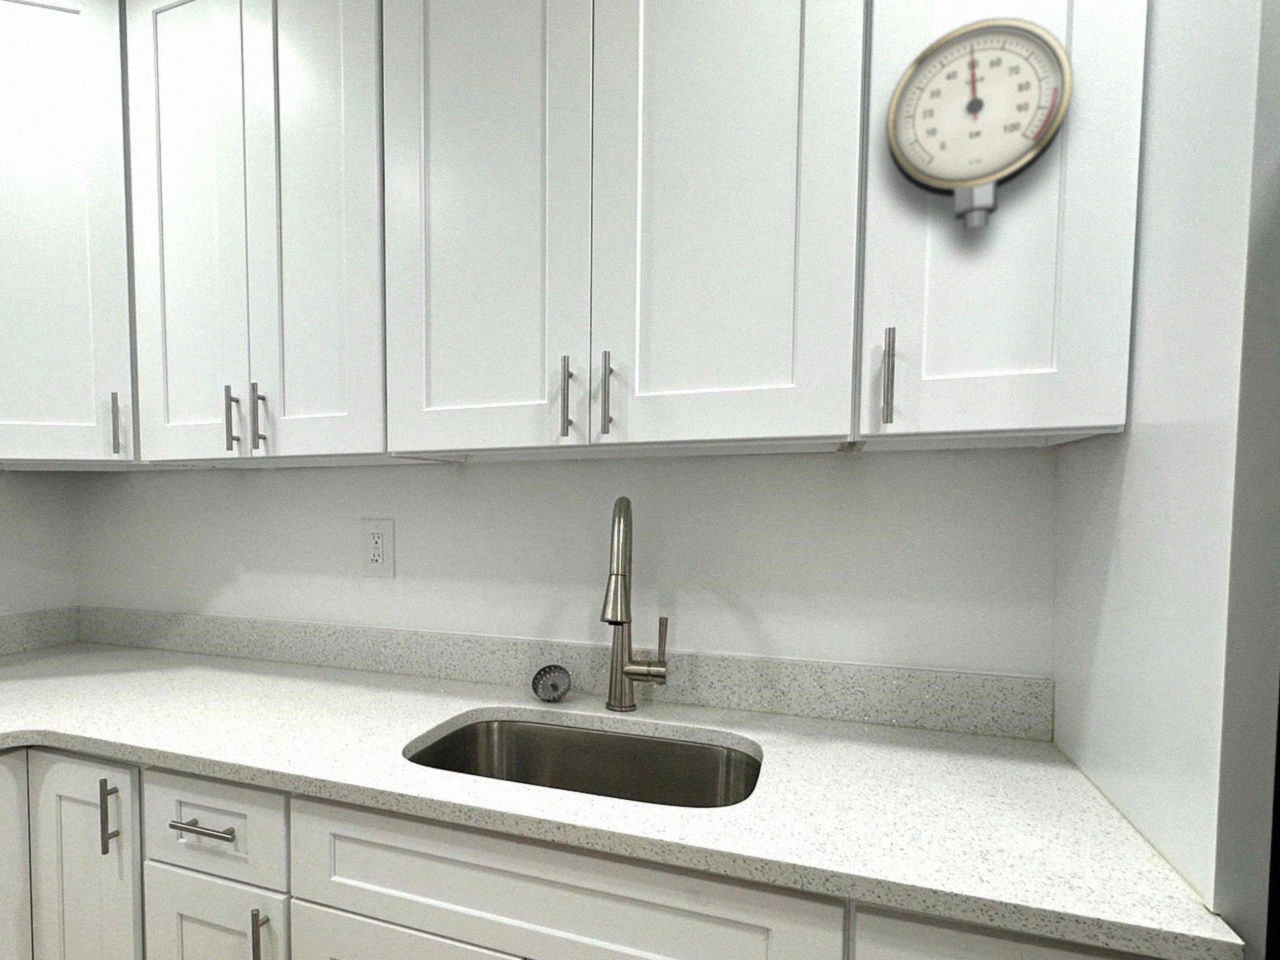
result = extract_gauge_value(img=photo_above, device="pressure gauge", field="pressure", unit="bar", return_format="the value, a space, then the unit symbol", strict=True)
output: 50 bar
